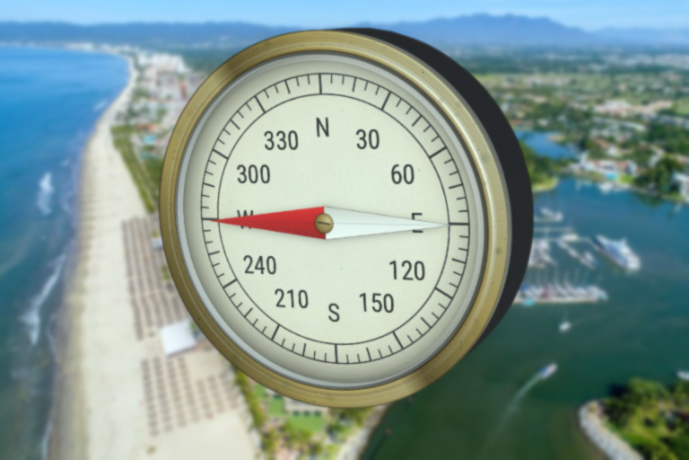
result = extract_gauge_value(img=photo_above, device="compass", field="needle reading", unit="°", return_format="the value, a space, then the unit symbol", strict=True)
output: 270 °
